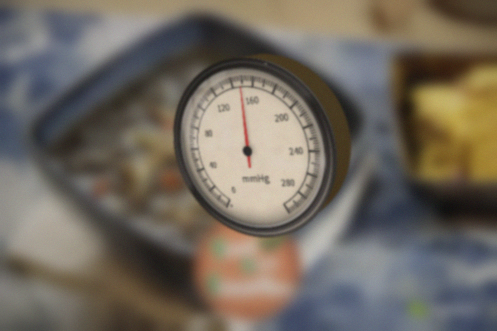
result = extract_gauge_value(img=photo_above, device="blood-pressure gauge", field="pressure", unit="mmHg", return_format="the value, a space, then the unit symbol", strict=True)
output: 150 mmHg
